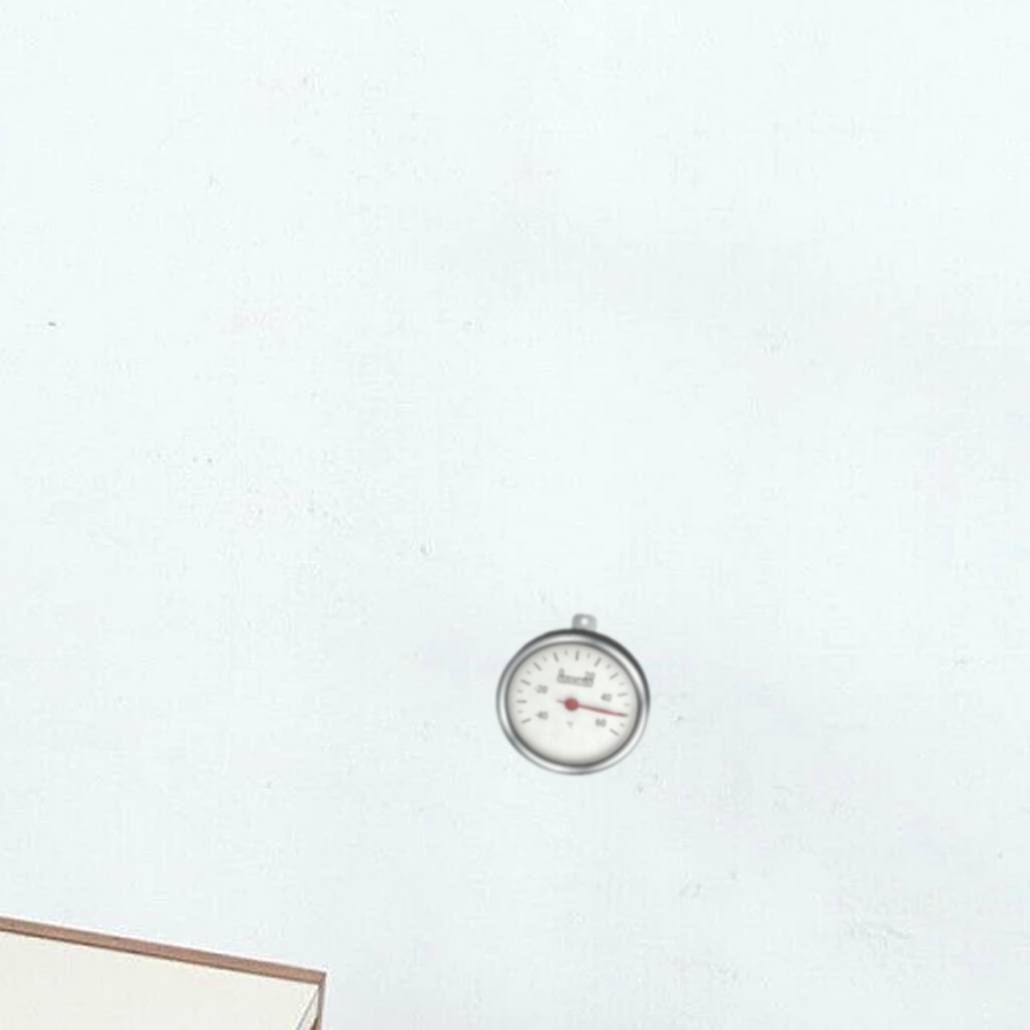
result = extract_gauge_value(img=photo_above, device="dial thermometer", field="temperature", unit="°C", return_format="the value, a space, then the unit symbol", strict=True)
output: 50 °C
